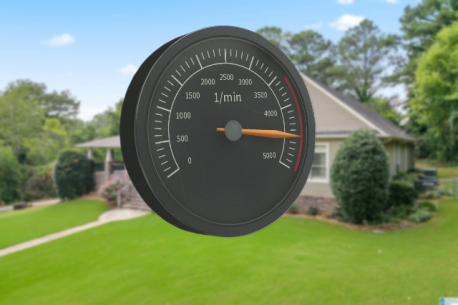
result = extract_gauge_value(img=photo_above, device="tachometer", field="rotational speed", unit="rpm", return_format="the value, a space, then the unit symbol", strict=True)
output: 4500 rpm
